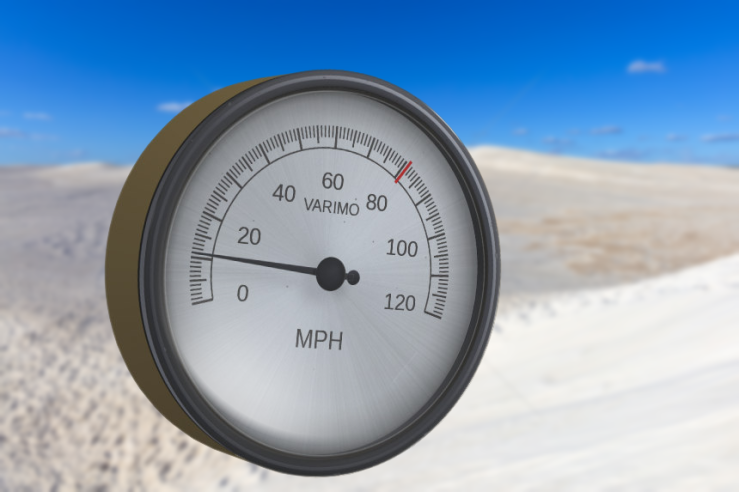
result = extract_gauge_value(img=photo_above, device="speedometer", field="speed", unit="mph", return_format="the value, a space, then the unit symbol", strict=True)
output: 11 mph
